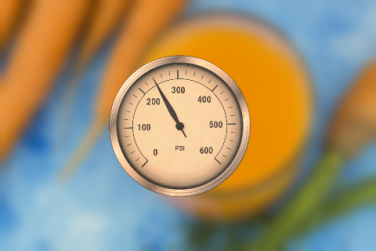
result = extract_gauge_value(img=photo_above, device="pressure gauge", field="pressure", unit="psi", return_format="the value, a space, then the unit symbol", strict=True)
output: 240 psi
